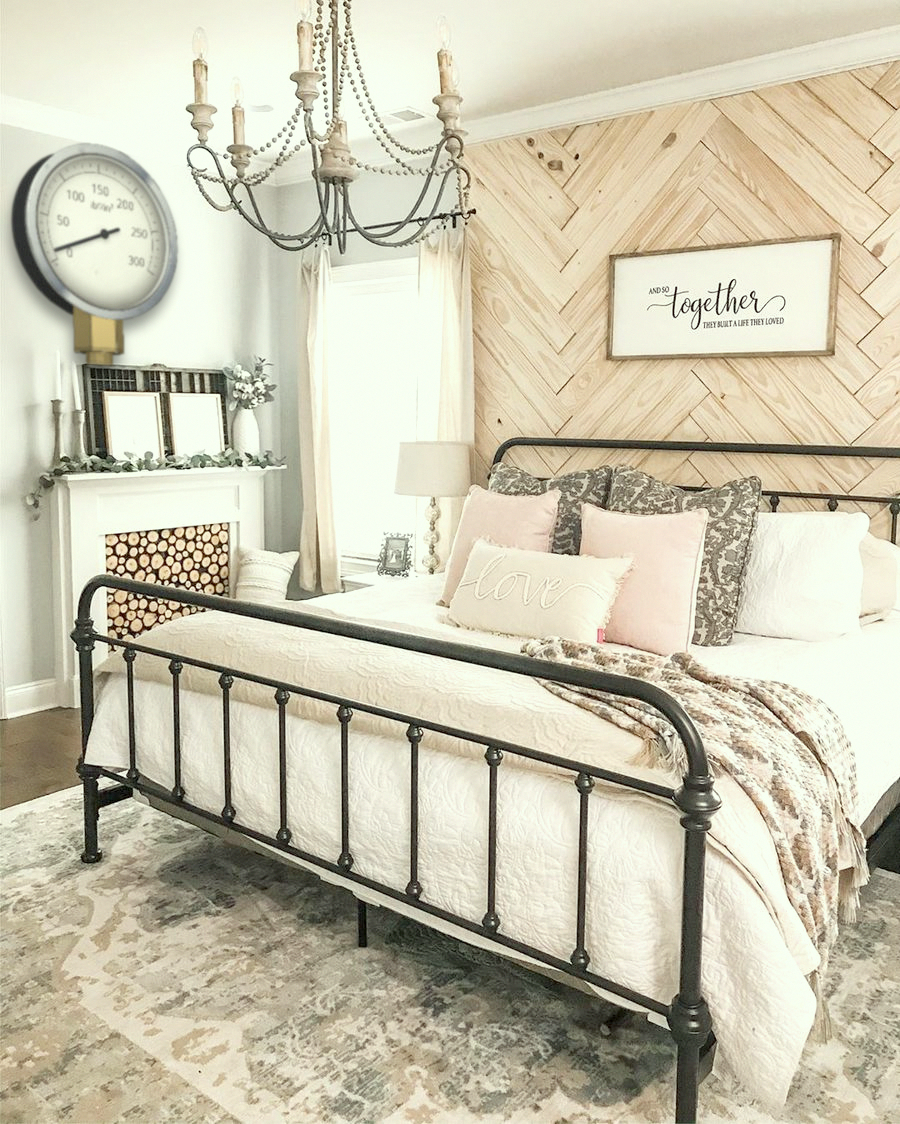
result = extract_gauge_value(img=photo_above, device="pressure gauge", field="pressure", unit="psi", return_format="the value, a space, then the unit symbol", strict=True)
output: 10 psi
